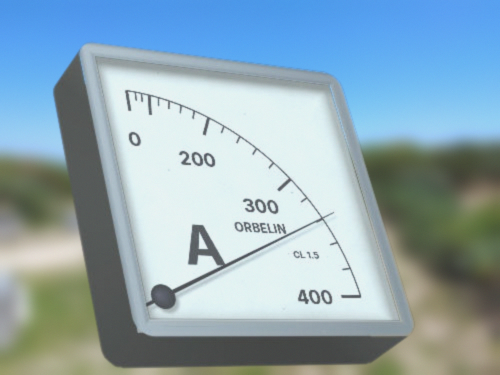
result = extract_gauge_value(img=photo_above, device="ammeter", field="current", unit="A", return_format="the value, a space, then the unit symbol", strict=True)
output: 340 A
